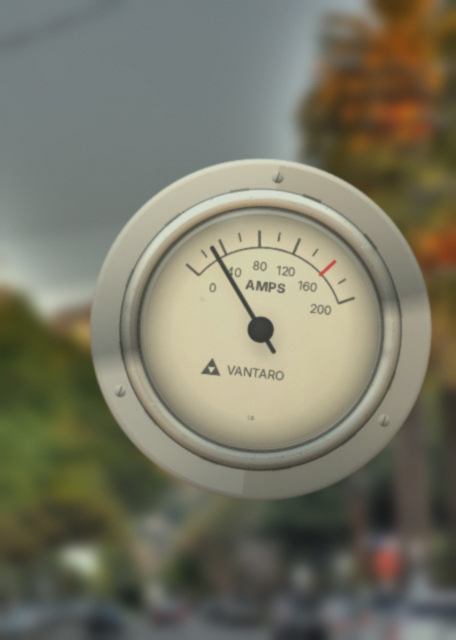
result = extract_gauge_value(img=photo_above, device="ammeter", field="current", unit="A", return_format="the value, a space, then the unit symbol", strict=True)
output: 30 A
